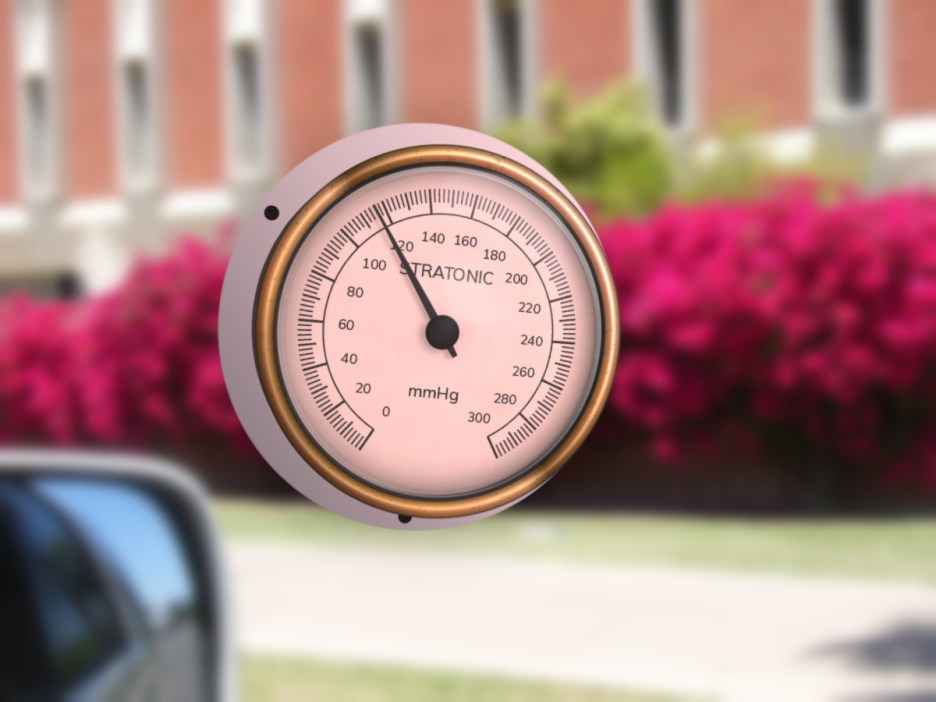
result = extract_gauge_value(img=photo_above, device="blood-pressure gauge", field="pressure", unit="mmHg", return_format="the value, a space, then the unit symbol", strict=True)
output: 116 mmHg
